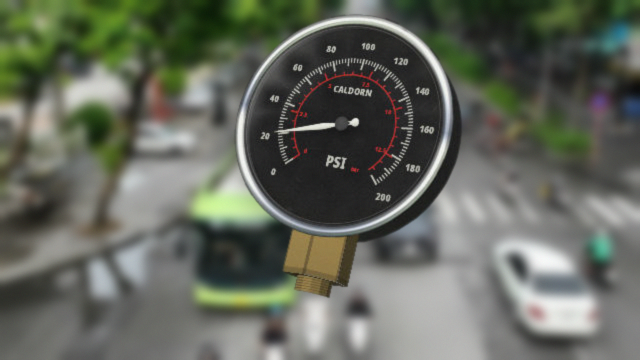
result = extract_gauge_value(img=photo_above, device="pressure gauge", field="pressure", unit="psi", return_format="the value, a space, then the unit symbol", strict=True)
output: 20 psi
